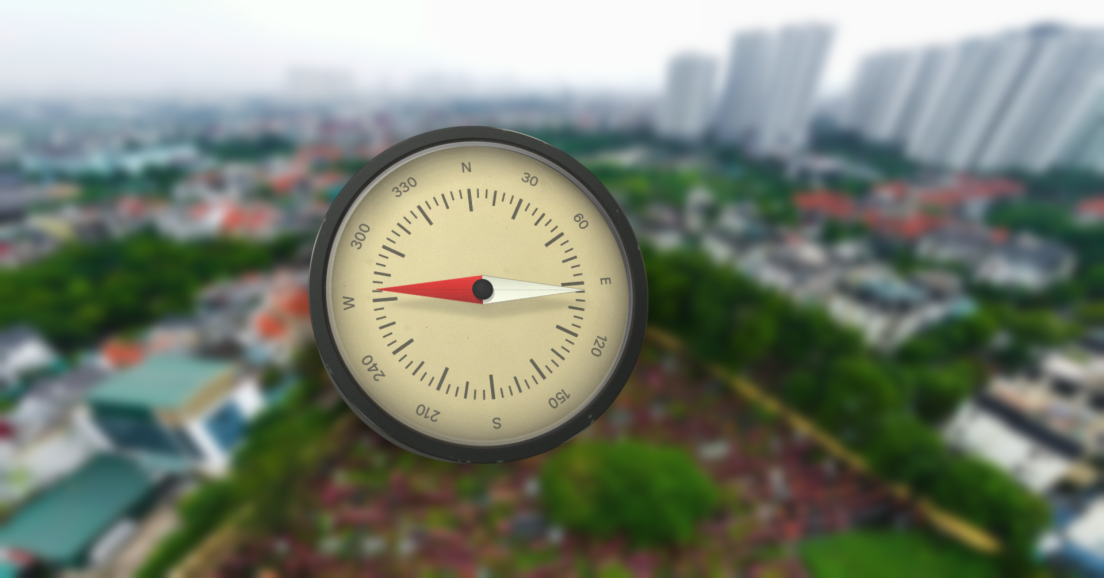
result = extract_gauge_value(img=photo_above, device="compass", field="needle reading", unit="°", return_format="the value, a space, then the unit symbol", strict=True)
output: 275 °
